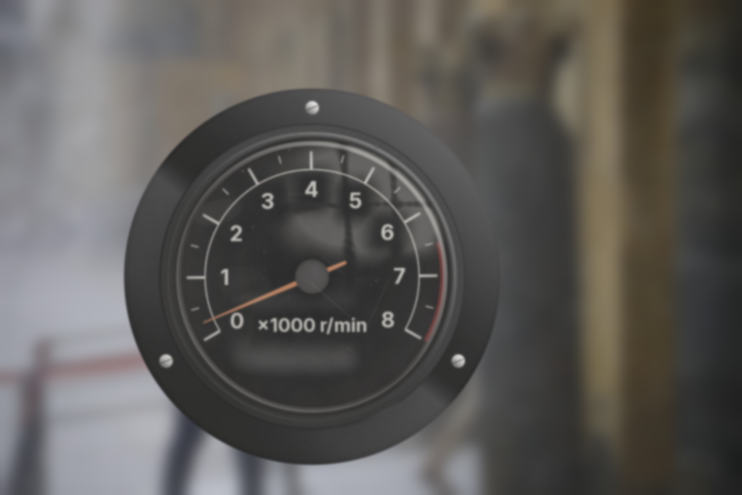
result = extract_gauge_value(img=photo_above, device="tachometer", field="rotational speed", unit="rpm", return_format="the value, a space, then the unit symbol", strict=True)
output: 250 rpm
